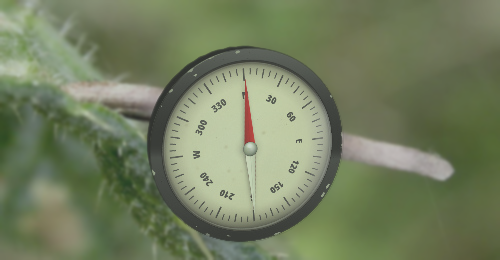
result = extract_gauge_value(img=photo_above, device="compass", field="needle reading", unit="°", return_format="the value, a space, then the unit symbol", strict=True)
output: 0 °
